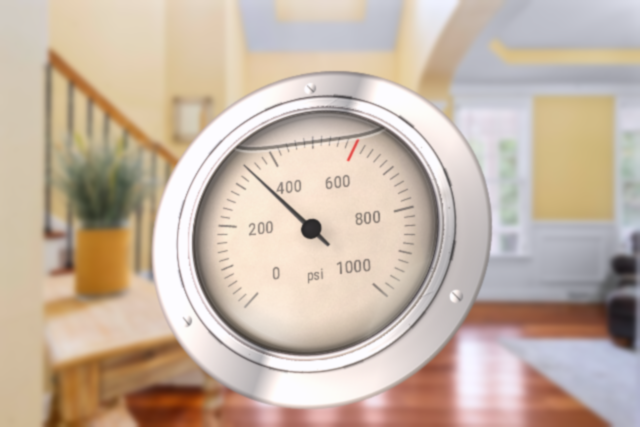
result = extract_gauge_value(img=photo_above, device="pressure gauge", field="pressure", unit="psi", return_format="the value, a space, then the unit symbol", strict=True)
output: 340 psi
